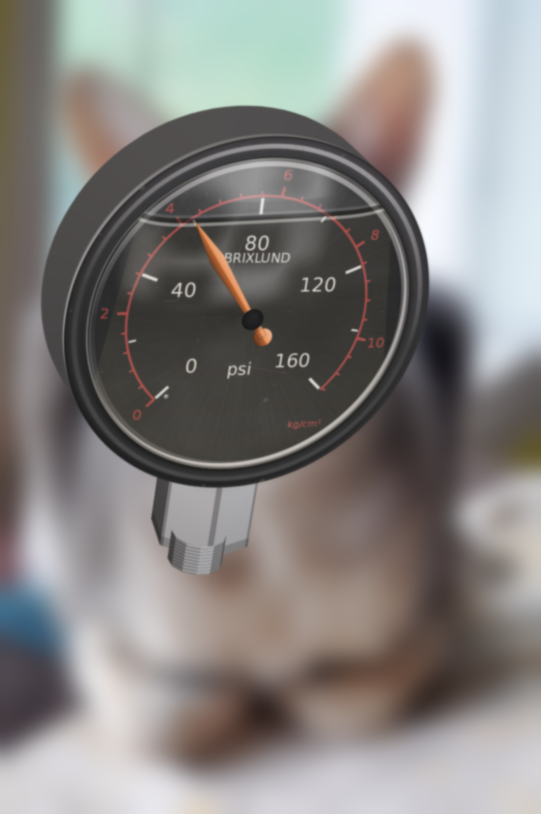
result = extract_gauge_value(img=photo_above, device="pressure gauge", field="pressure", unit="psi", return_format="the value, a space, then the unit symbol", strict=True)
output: 60 psi
